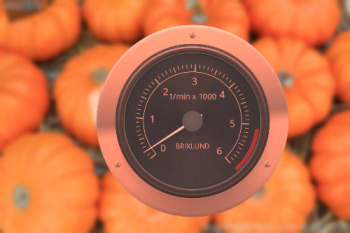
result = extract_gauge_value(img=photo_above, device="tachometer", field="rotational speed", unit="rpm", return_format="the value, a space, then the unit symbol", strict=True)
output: 200 rpm
